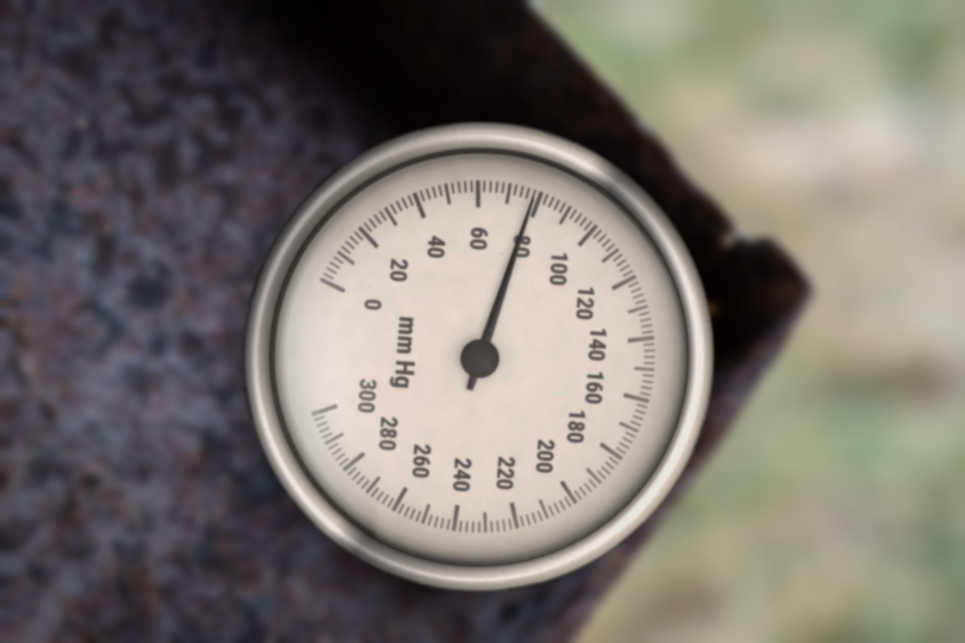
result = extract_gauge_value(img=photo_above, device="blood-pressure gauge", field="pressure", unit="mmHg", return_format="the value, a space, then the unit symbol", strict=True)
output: 78 mmHg
